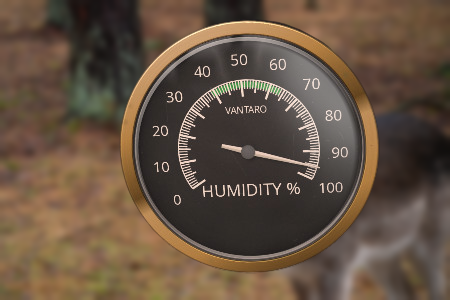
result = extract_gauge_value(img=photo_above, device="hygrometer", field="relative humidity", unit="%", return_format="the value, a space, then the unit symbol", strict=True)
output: 95 %
